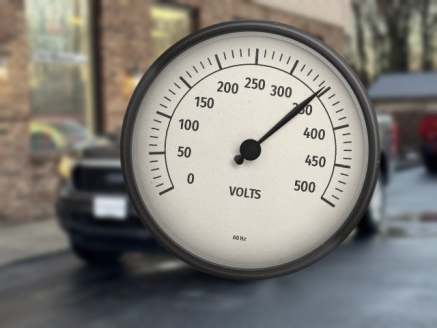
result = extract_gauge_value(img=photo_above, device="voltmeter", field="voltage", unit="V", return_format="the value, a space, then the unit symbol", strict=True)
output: 345 V
